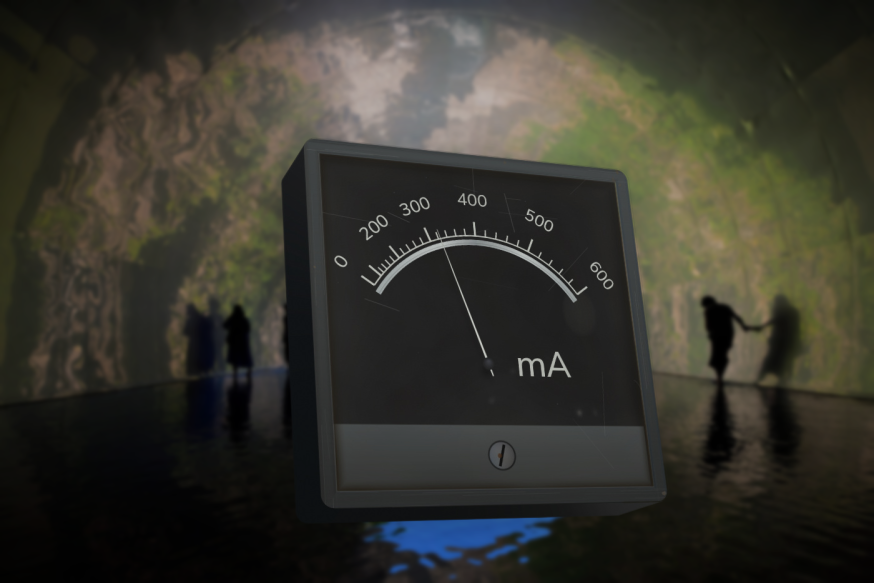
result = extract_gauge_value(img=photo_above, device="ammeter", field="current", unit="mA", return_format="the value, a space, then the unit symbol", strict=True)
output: 320 mA
